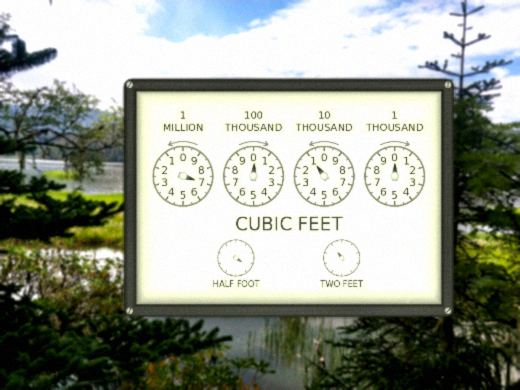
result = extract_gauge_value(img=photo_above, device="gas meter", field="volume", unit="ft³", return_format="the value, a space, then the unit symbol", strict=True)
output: 701000 ft³
